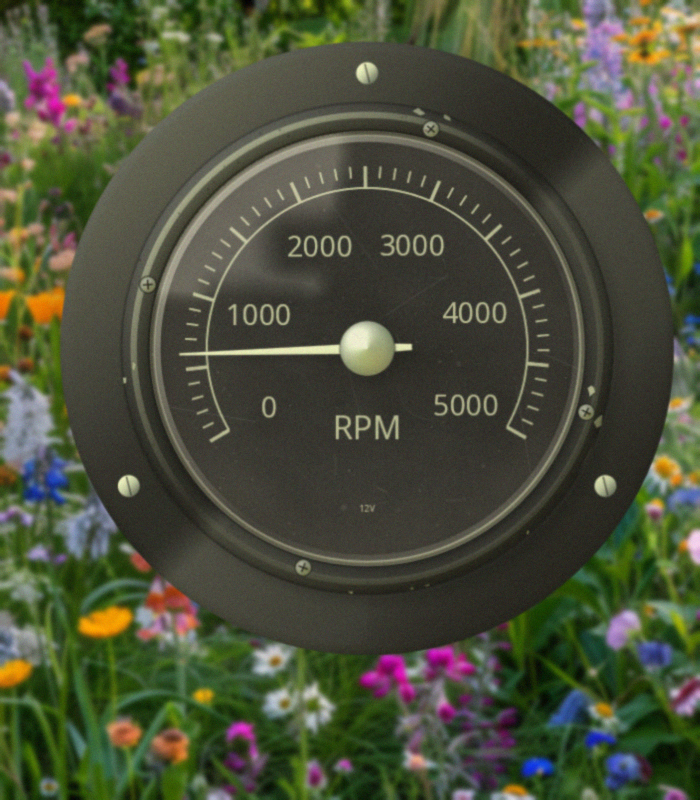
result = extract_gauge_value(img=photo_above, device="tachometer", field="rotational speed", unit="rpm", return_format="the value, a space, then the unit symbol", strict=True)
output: 600 rpm
